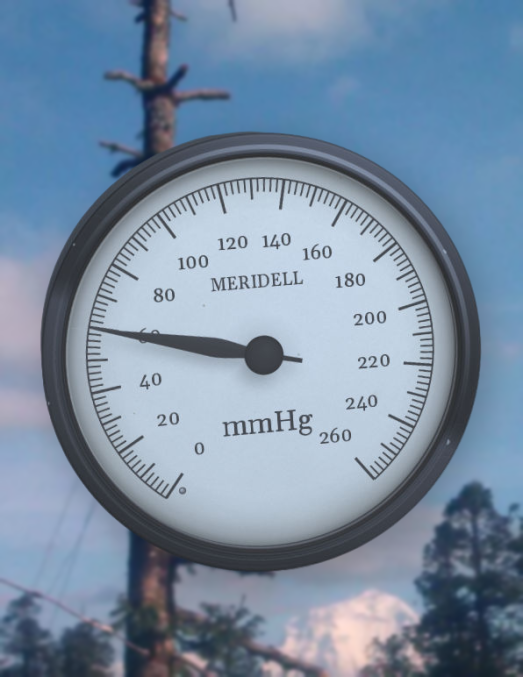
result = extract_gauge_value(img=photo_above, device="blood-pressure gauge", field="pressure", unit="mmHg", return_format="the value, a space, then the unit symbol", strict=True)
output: 60 mmHg
